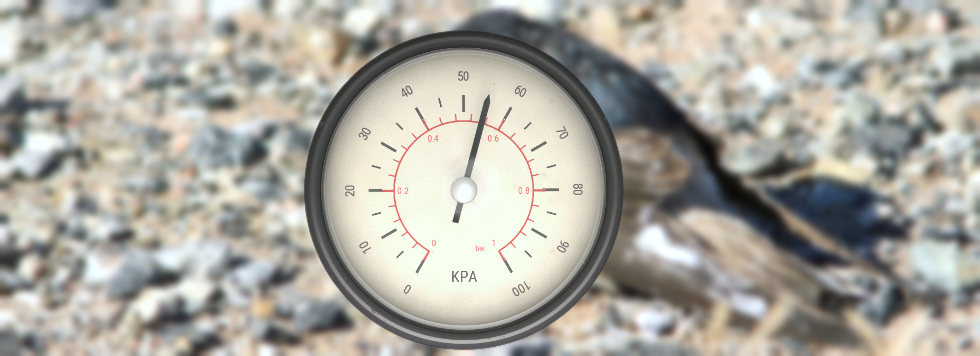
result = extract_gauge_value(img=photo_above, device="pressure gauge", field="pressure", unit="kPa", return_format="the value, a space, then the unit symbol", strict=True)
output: 55 kPa
